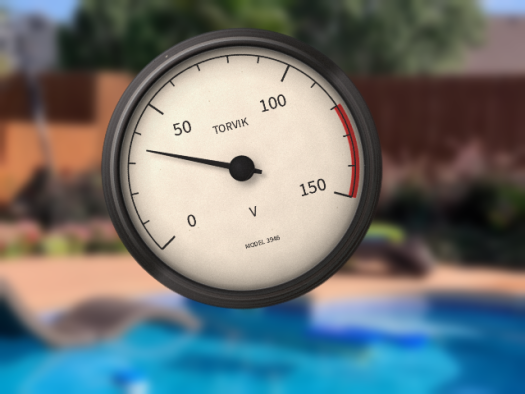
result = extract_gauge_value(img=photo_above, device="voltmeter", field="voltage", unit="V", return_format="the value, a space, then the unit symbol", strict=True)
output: 35 V
